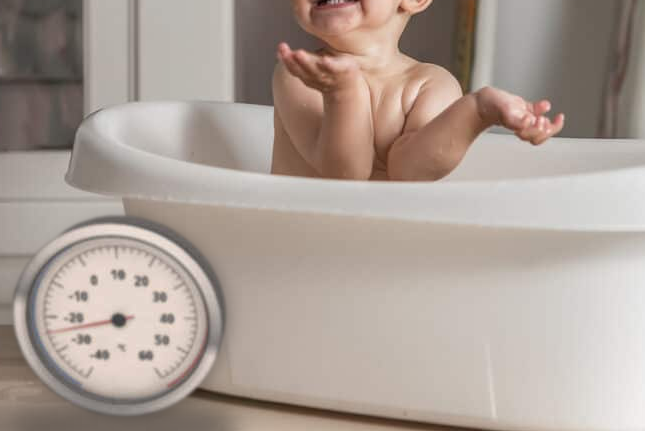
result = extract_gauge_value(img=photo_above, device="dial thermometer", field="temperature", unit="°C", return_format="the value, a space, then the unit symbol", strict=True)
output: -24 °C
